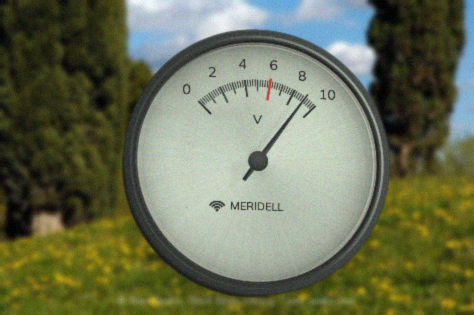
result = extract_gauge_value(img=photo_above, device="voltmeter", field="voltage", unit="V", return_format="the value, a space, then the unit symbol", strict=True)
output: 9 V
